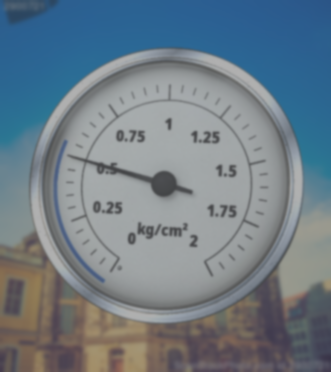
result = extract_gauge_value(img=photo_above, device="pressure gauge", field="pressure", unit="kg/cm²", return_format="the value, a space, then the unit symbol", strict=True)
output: 0.5 kg/cm²
